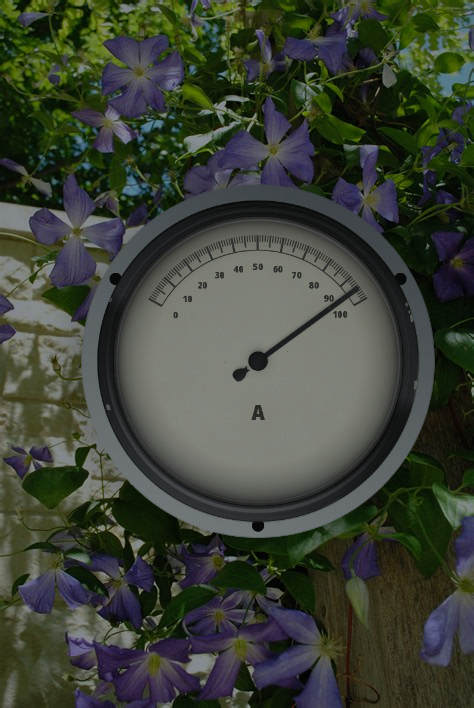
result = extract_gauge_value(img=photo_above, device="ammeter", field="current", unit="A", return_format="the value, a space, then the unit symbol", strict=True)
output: 95 A
